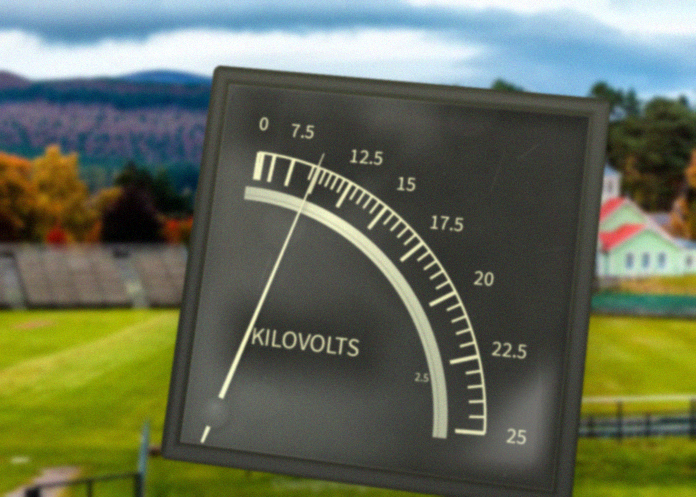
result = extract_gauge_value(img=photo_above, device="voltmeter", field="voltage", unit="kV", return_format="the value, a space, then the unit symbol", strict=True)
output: 10 kV
